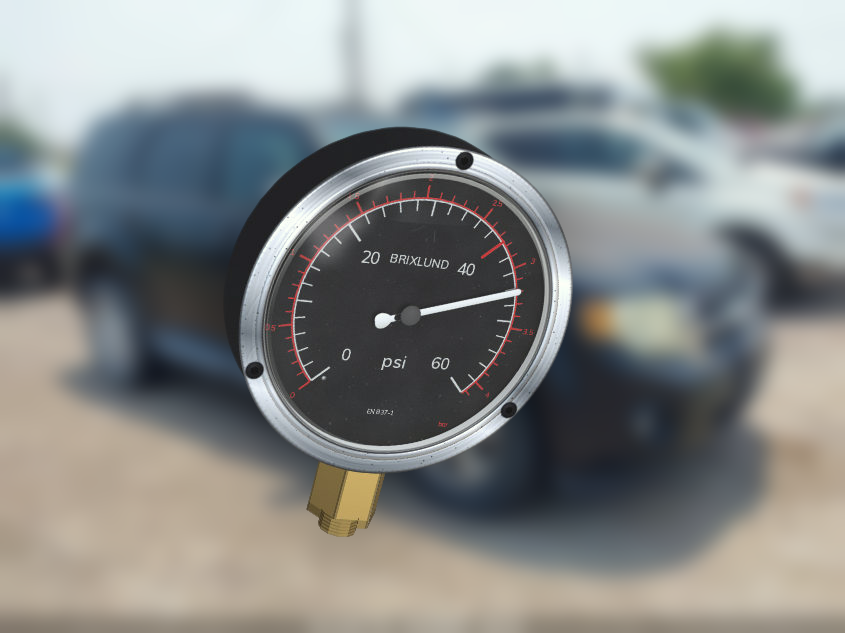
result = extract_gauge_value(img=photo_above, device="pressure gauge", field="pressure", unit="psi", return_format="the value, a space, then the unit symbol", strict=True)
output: 46 psi
